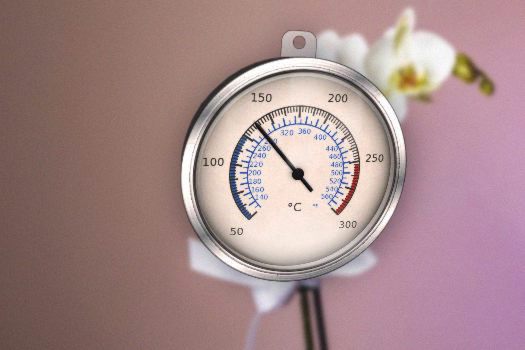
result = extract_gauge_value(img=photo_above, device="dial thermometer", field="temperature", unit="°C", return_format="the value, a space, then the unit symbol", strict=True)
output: 137.5 °C
